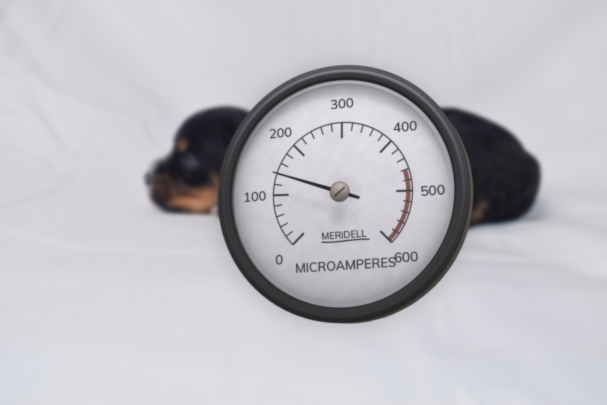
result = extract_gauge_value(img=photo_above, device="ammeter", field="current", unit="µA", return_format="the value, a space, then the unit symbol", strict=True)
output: 140 µA
